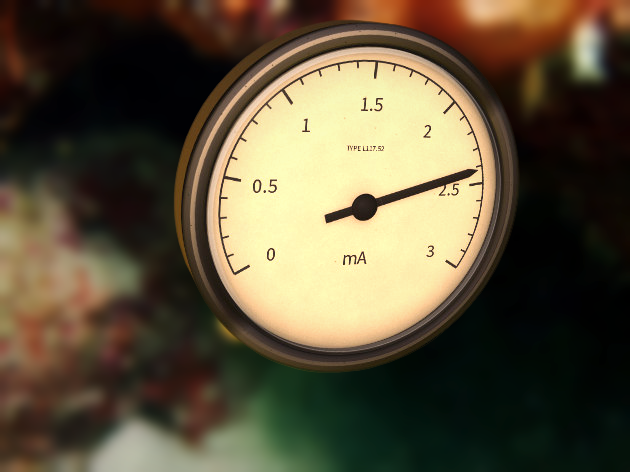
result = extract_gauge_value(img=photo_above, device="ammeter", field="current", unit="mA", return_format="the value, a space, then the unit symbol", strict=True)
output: 2.4 mA
